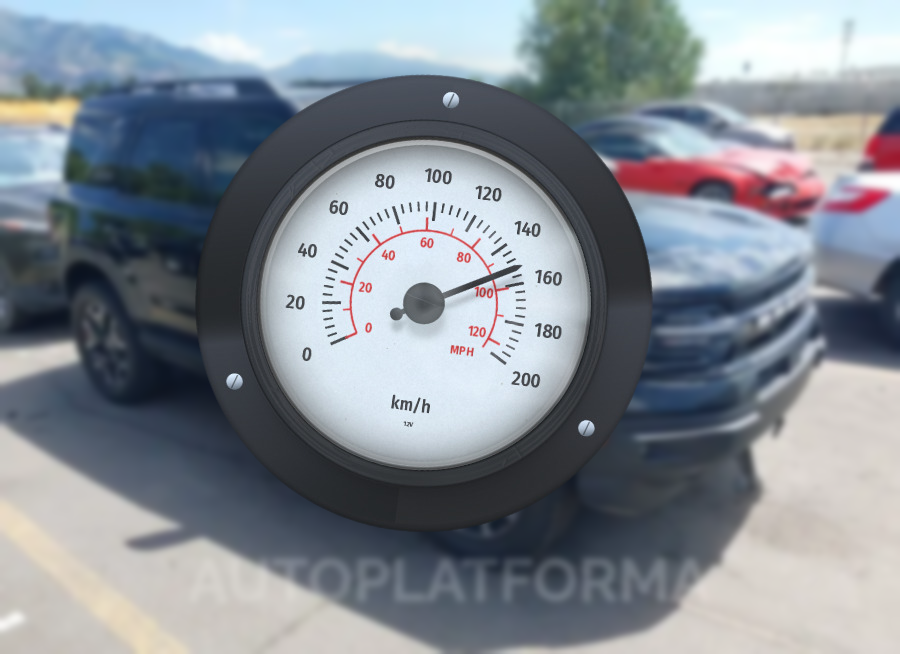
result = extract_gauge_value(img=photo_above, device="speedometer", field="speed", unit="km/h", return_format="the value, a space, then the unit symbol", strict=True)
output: 152 km/h
